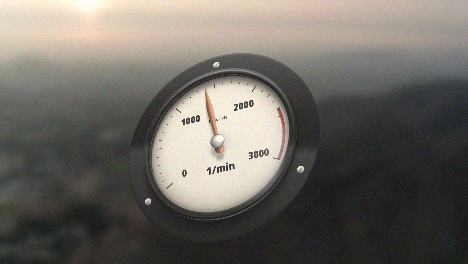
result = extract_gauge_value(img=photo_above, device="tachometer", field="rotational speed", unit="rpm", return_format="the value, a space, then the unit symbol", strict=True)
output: 1400 rpm
